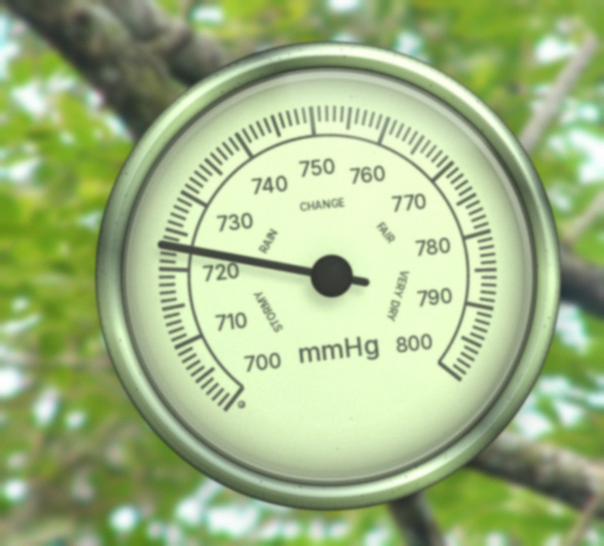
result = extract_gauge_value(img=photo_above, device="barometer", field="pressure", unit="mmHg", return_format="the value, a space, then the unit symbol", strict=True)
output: 723 mmHg
